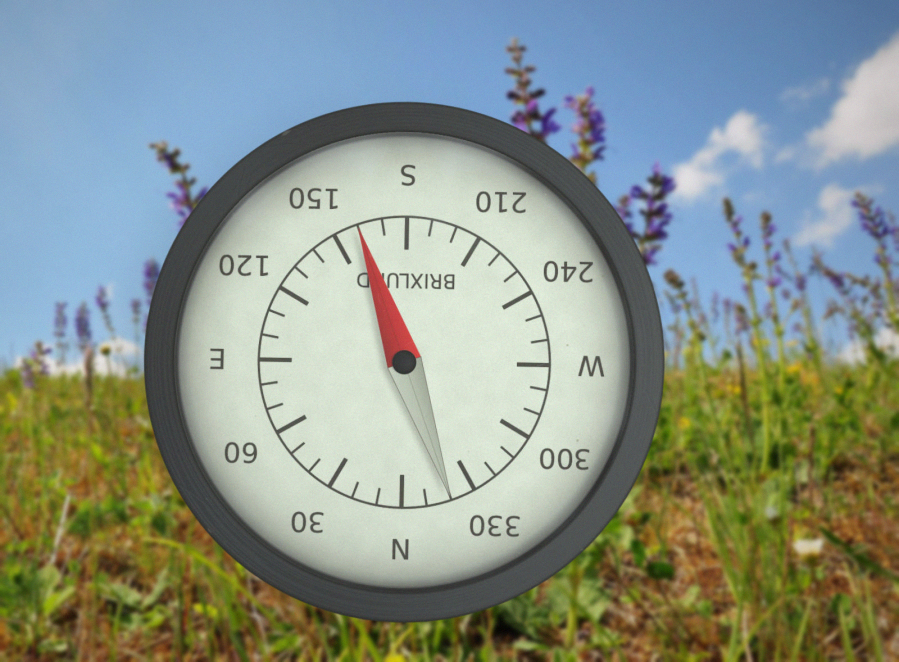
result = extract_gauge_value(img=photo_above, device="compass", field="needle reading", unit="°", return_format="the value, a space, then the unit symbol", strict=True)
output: 160 °
